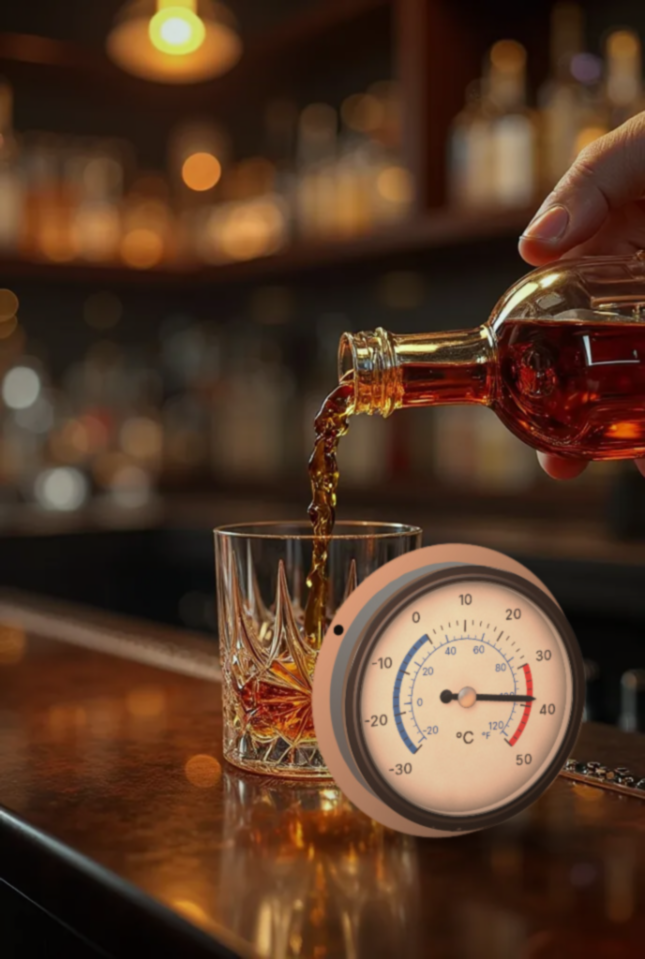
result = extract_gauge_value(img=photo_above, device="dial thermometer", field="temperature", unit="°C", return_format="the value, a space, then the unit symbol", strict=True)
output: 38 °C
